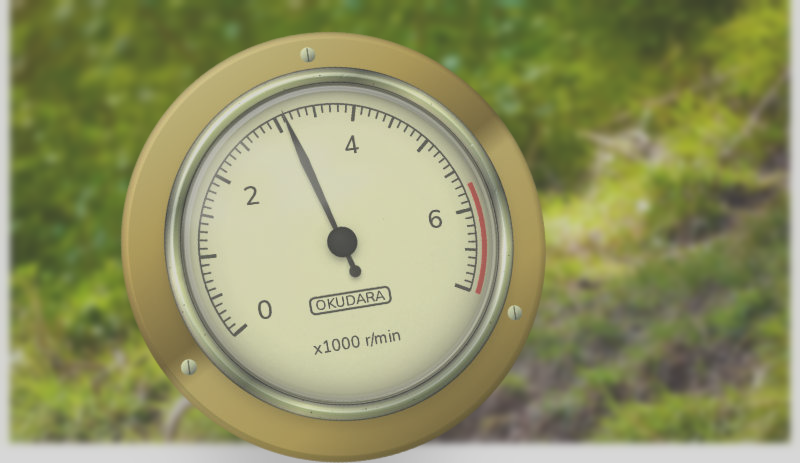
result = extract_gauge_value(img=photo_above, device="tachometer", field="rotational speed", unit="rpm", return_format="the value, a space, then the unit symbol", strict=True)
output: 3100 rpm
